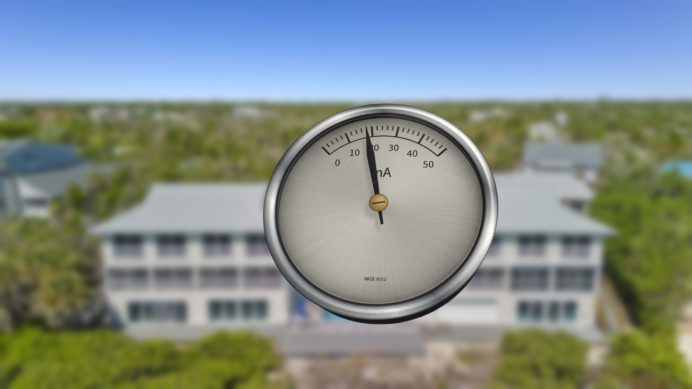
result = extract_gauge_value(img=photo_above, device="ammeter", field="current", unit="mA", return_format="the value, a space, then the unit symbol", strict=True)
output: 18 mA
